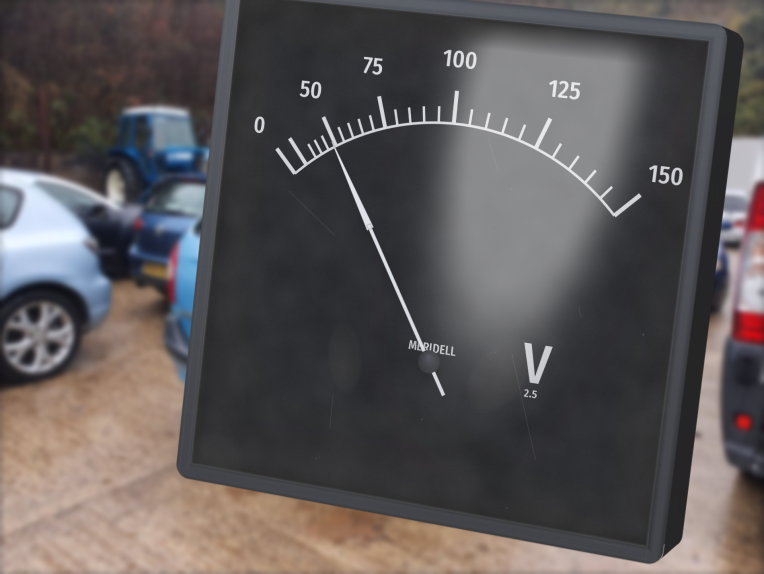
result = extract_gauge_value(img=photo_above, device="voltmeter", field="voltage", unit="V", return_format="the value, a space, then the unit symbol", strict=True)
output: 50 V
